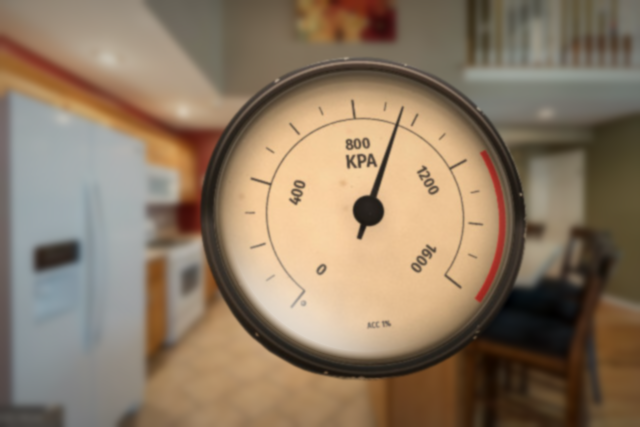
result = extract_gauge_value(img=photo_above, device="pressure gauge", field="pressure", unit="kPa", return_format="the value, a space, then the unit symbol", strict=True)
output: 950 kPa
